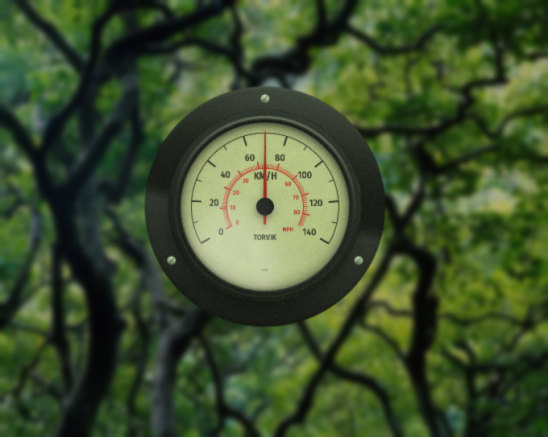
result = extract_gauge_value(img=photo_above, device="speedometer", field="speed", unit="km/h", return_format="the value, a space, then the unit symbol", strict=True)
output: 70 km/h
